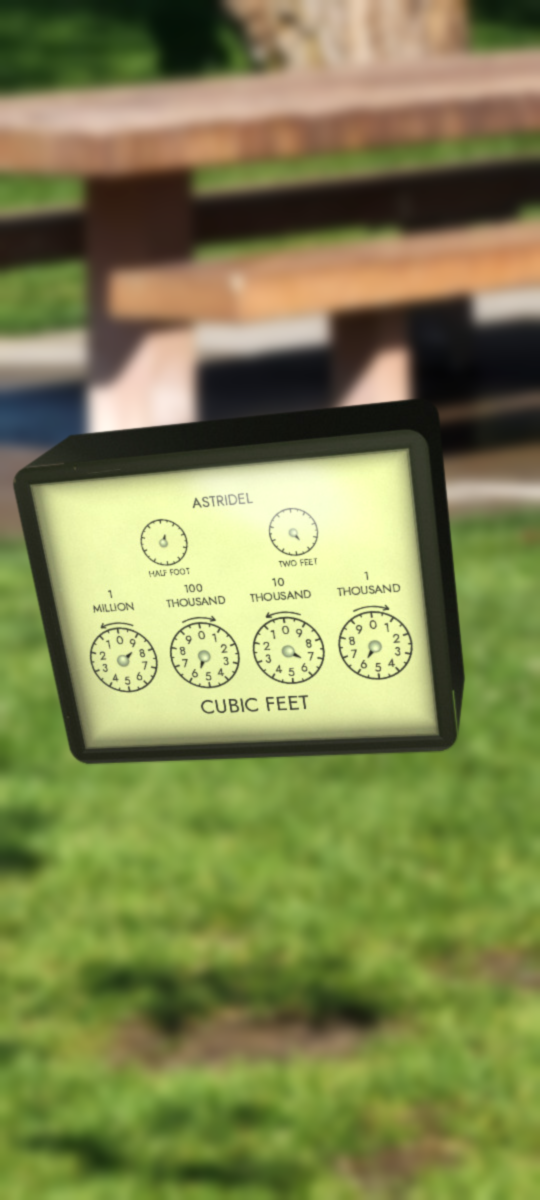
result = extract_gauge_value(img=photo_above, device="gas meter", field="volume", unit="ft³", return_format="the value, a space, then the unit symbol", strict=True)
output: 856600 ft³
